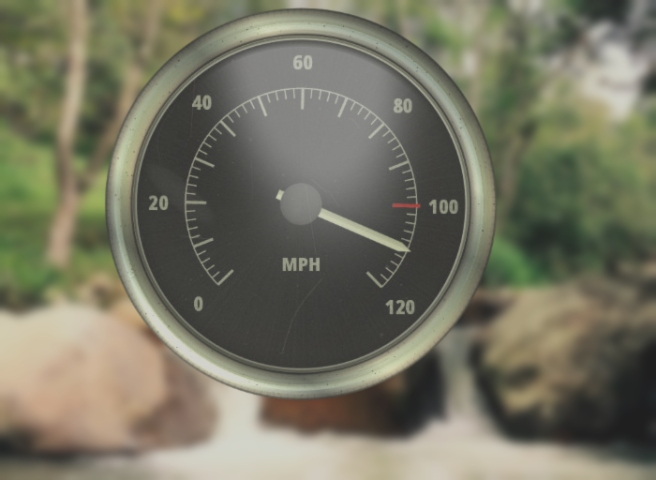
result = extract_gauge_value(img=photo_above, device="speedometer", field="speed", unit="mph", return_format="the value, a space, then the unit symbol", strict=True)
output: 110 mph
